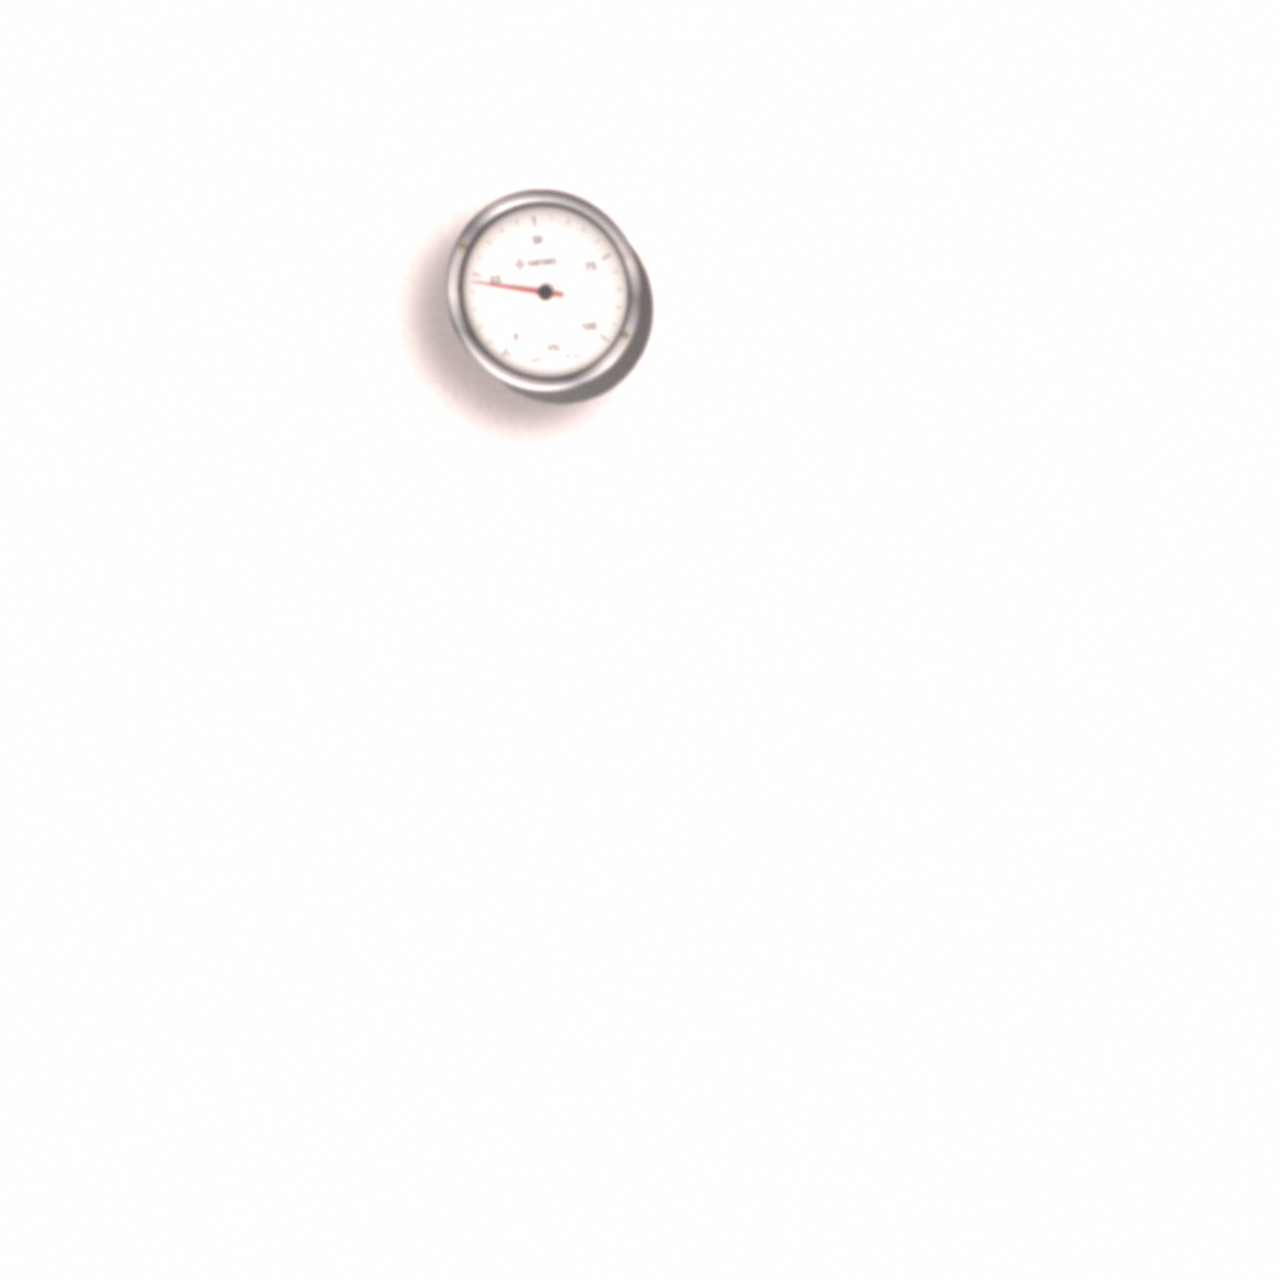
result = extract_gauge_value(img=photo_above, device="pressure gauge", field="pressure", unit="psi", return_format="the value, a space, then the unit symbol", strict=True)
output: 22.5 psi
